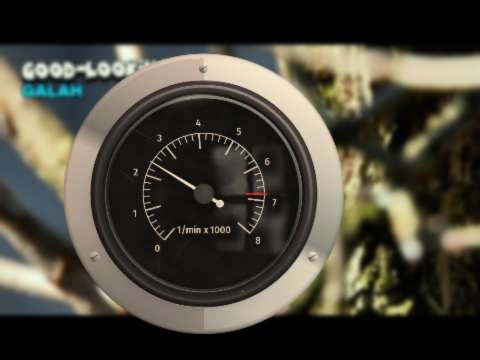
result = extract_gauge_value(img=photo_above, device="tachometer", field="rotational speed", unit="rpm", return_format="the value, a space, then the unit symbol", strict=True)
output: 2400 rpm
